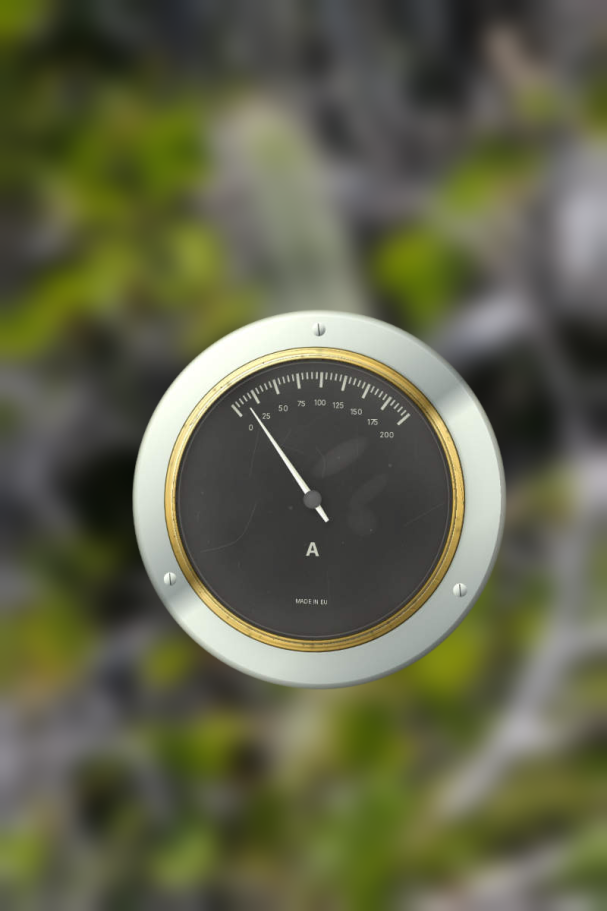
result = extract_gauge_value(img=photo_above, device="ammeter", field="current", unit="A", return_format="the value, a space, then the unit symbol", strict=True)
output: 15 A
